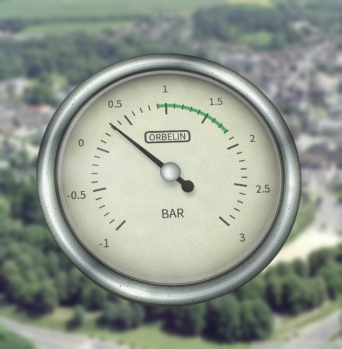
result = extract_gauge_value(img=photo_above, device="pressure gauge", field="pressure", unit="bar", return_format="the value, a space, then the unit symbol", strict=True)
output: 0.3 bar
